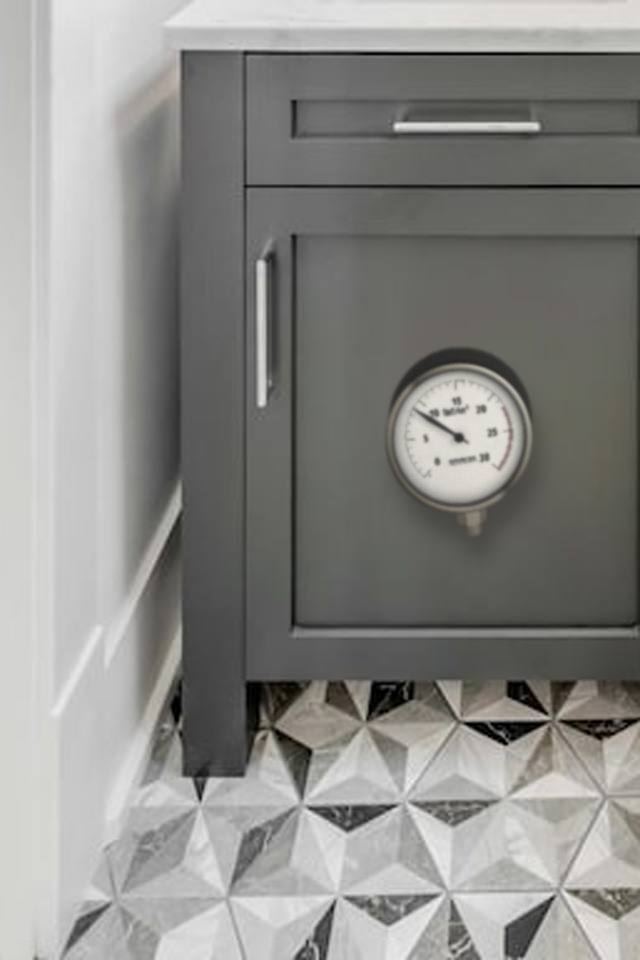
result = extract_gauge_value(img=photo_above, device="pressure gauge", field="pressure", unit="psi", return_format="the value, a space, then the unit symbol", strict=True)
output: 9 psi
